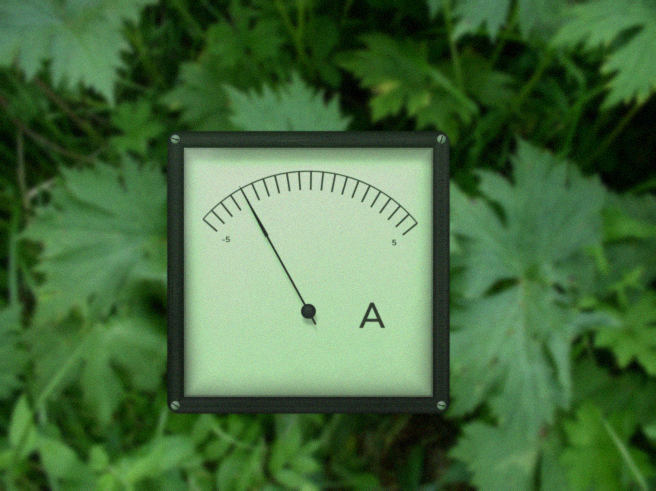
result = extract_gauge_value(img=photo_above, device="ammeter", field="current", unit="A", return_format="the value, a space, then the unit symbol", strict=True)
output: -3 A
